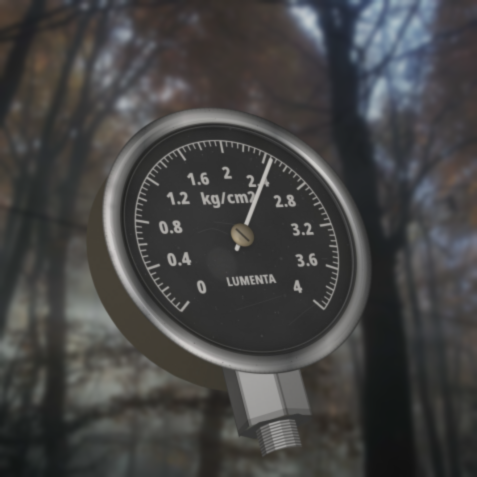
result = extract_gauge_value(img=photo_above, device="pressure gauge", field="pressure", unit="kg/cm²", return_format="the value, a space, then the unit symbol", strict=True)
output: 2.45 kg/cm²
